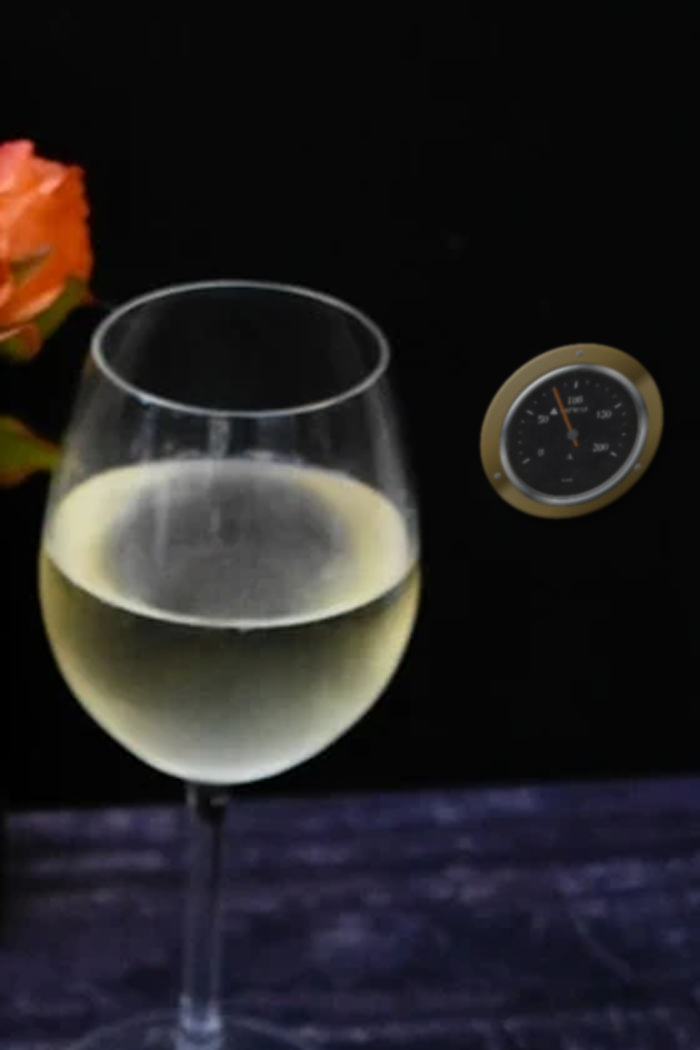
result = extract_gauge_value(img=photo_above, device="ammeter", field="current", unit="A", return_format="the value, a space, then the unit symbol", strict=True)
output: 80 A
